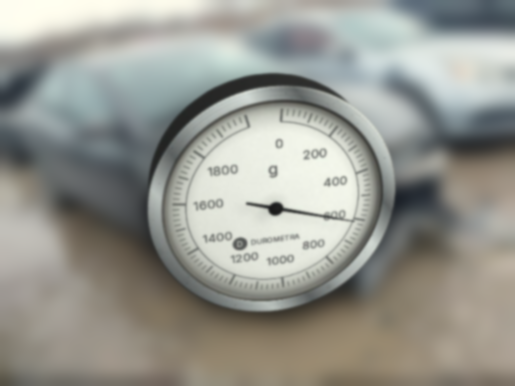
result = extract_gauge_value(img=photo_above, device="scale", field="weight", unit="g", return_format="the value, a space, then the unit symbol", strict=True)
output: 600 g
